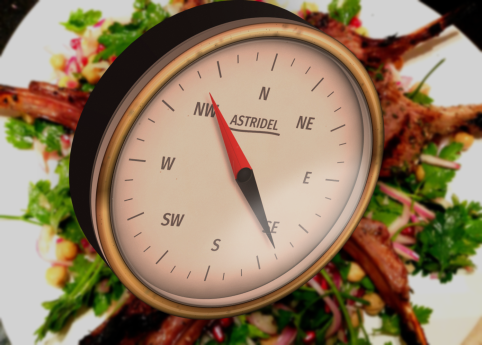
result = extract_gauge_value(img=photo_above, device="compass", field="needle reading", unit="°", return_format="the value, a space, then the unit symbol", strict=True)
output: 320 °
